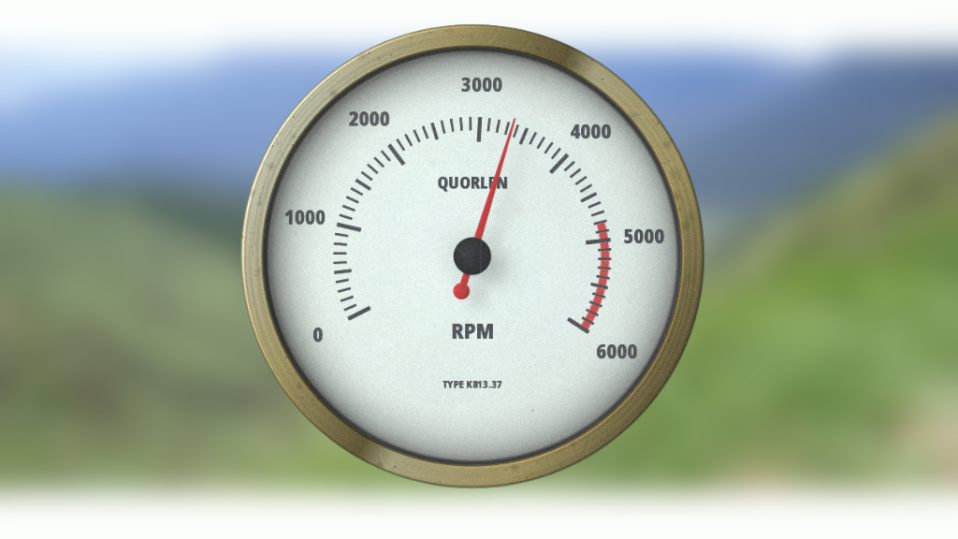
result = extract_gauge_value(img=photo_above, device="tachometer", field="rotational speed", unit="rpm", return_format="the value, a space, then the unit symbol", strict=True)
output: 3350 rpm
